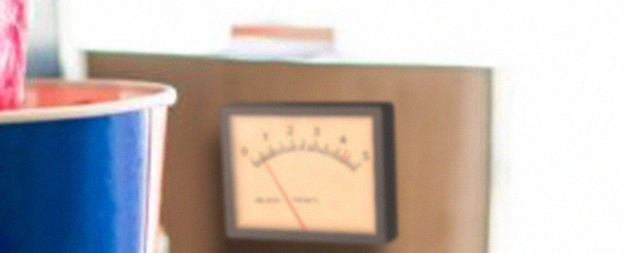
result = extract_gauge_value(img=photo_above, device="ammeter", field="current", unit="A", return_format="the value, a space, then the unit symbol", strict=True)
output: 0.5 A
